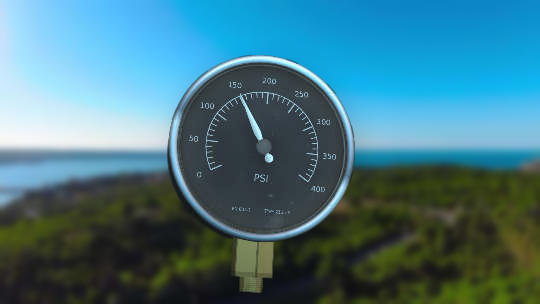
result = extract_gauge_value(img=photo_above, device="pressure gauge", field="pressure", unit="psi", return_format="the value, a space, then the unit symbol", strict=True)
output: 150 psi
